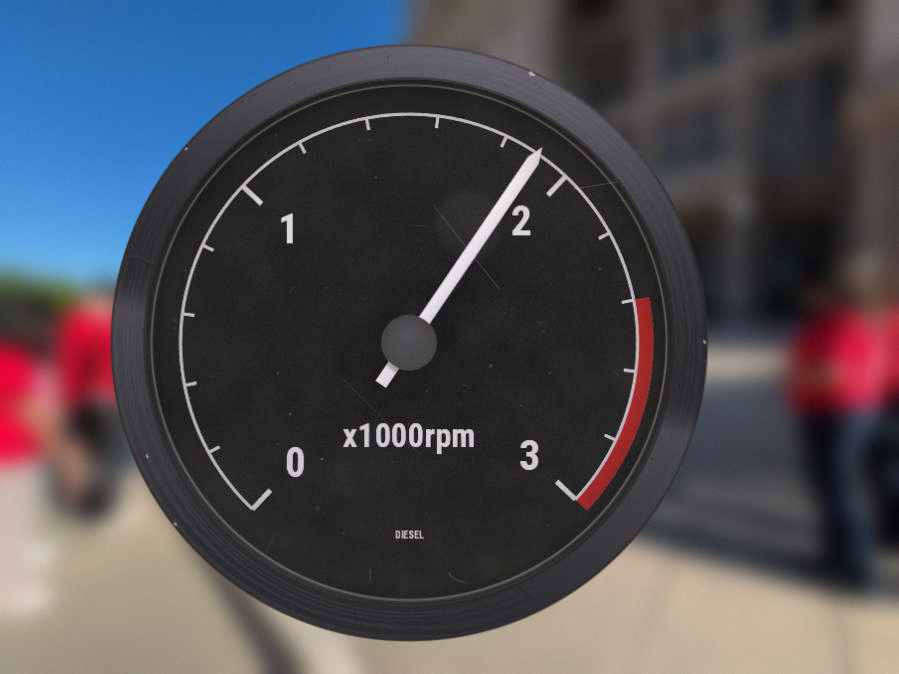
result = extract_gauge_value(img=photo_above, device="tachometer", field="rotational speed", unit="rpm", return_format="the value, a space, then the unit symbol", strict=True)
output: 1900 rpm
